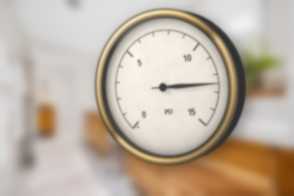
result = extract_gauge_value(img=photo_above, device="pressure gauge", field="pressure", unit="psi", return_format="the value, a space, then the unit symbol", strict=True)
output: 12.5 psi
